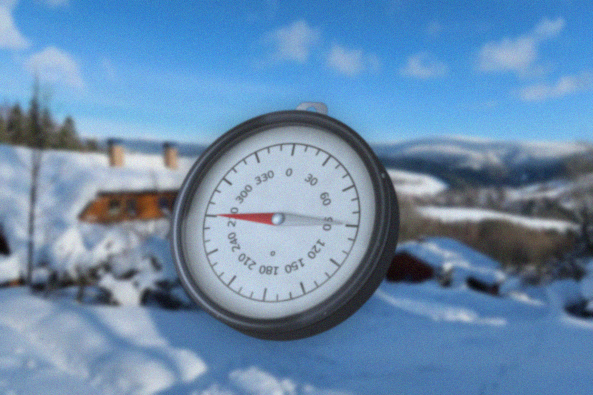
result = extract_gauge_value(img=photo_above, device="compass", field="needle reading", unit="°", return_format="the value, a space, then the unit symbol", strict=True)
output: 270 °
